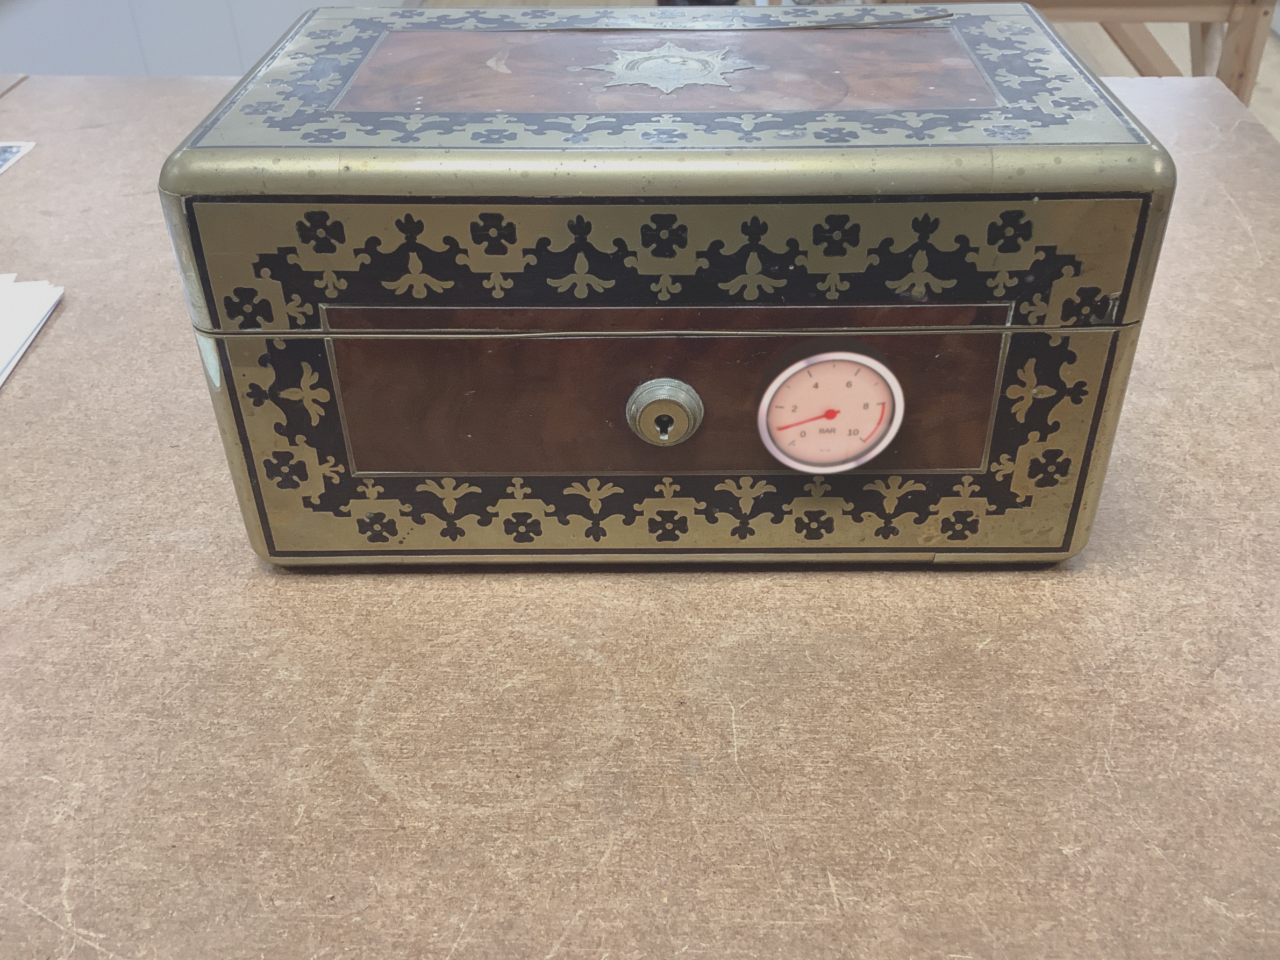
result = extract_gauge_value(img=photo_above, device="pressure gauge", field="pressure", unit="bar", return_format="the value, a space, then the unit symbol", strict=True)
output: 1 bar
